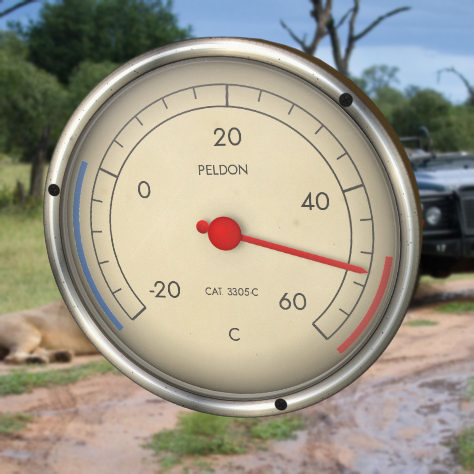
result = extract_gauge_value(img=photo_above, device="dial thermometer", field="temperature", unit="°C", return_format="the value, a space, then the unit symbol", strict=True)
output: 50 °C
